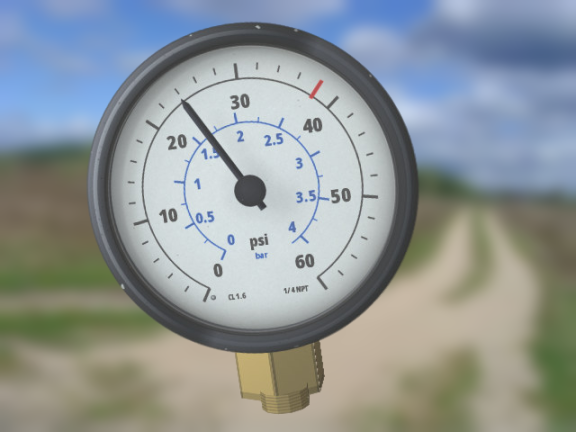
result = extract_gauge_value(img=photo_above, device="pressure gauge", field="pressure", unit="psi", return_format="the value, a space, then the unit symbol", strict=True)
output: 24 psi
